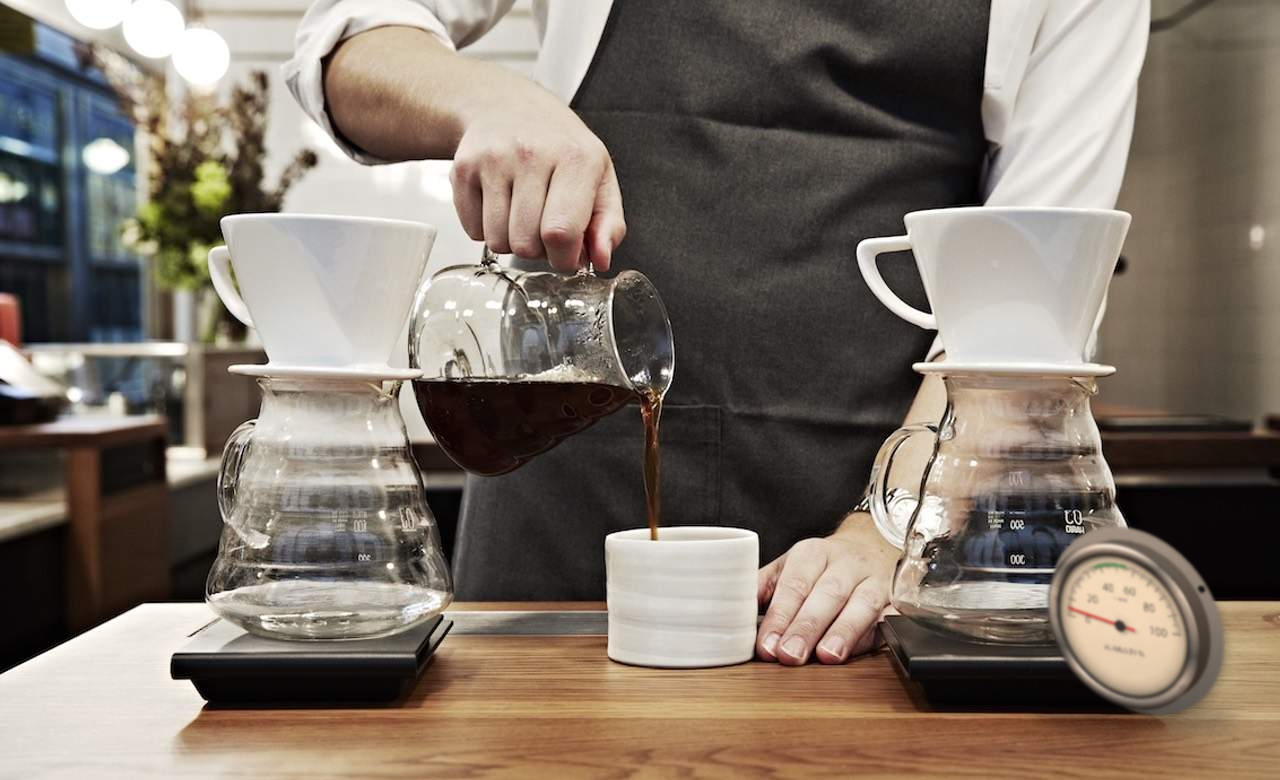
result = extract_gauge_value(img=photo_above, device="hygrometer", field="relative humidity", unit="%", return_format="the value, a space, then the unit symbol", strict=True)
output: 5 %
